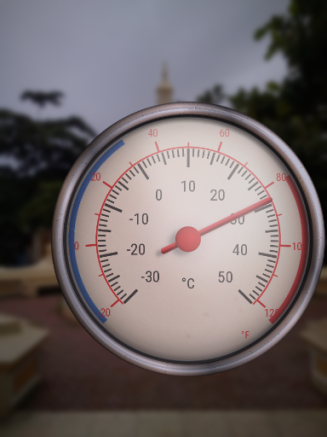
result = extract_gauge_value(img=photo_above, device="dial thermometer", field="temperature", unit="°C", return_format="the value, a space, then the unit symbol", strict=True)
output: 29 °C
